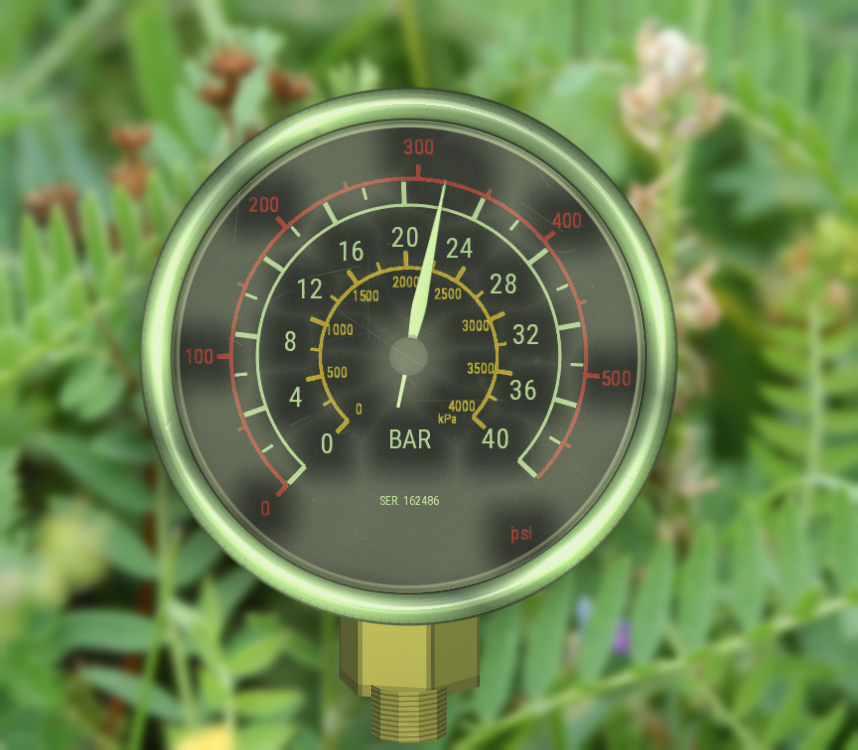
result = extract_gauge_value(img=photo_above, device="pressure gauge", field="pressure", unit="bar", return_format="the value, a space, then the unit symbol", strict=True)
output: 22 bar
